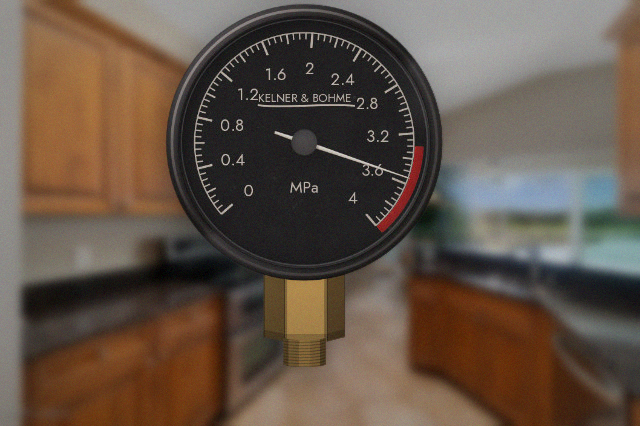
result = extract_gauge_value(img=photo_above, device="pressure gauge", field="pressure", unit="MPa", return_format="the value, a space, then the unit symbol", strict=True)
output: 3.55 MPa
